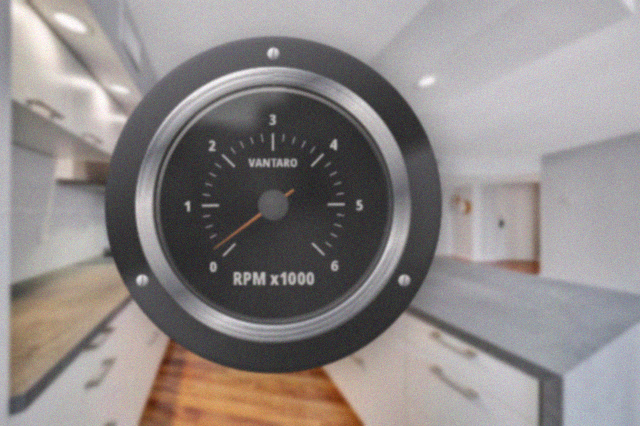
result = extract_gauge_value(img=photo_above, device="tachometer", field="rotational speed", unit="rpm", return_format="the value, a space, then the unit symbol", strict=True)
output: 200 rpm
